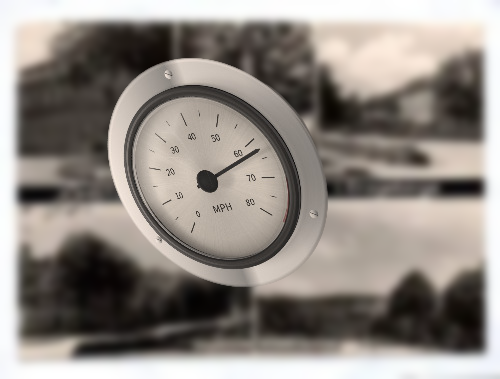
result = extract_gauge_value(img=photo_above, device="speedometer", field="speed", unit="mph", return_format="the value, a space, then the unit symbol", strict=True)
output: 62.5 mph
